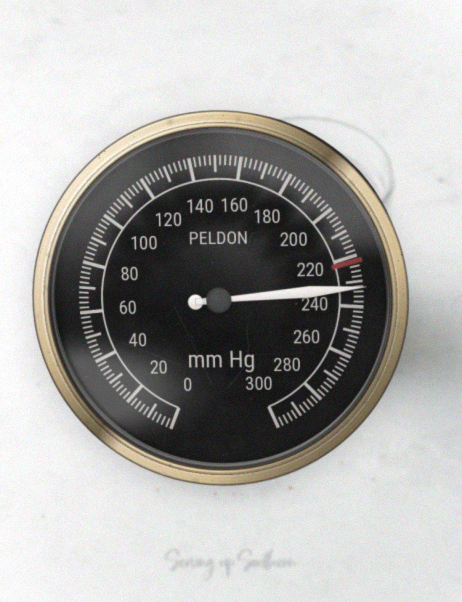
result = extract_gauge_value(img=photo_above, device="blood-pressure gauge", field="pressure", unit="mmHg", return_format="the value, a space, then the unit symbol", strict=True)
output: 232 mmHg
